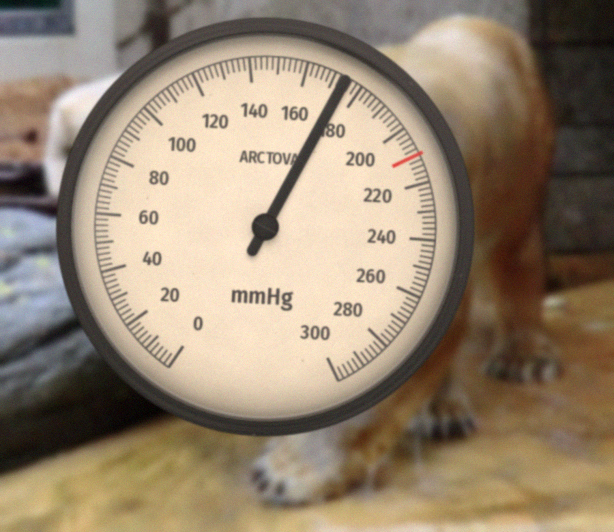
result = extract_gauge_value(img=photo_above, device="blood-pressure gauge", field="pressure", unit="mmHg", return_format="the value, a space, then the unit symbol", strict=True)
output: 174 mmHg
